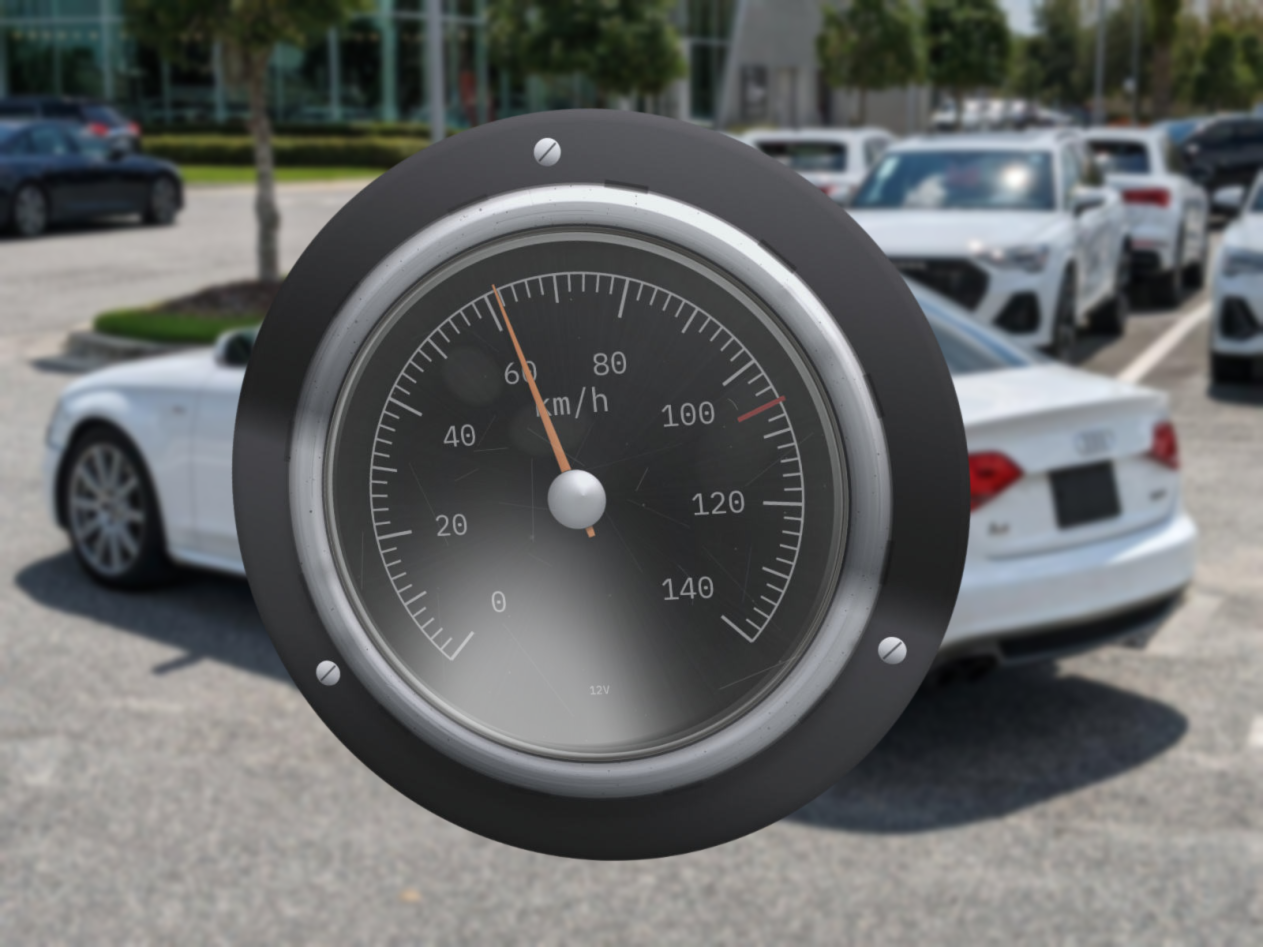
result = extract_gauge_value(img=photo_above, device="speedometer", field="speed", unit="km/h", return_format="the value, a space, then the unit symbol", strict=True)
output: 62 km/h
